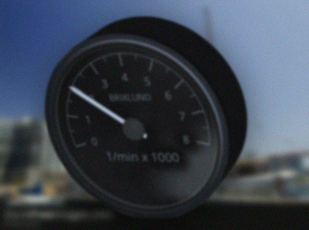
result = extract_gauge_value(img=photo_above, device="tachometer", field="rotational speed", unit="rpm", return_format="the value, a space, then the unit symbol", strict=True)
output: 2000 rpm
